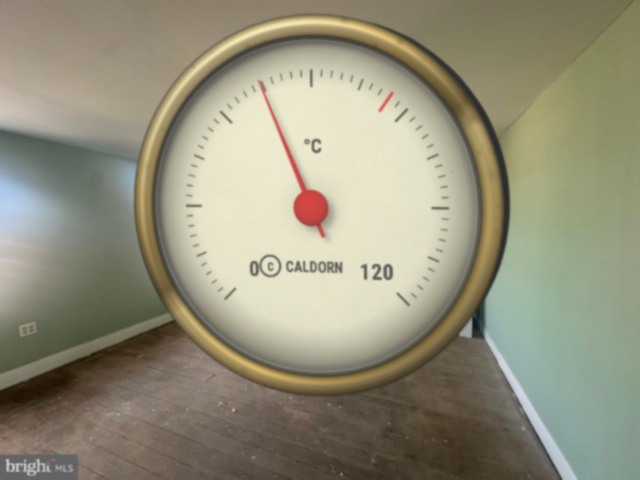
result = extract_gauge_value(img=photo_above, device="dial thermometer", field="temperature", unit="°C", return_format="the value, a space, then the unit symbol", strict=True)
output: 50 °C
